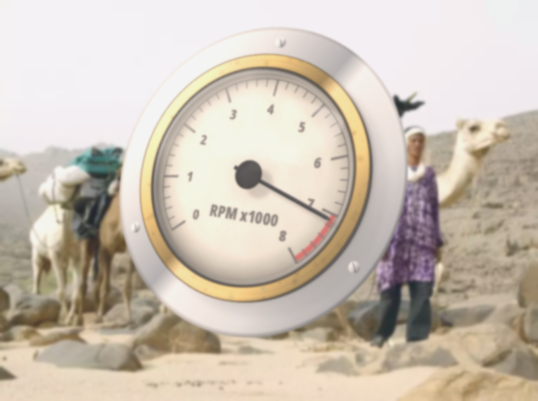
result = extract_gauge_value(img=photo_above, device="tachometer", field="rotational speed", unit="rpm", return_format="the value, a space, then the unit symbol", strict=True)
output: 7100 rpm
